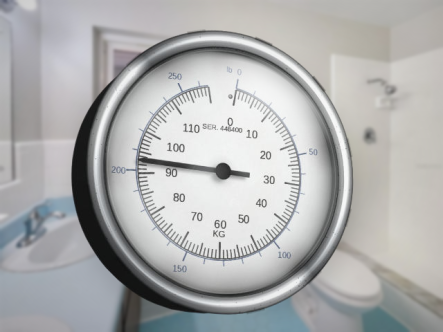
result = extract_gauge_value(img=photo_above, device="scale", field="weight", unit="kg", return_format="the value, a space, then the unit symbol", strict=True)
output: 93 kg
